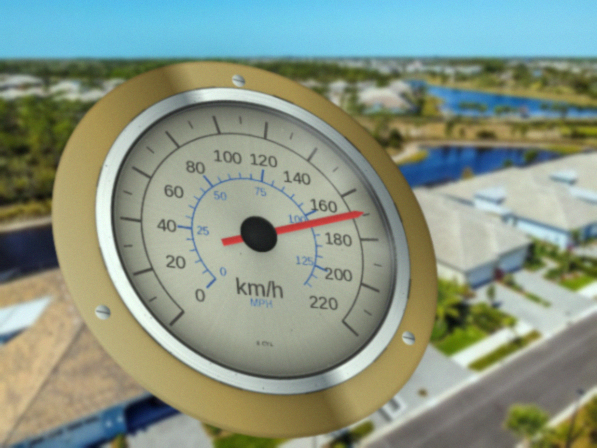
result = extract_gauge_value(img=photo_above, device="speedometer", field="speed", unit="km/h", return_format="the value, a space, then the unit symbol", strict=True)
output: 170 km/h
